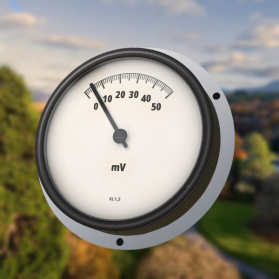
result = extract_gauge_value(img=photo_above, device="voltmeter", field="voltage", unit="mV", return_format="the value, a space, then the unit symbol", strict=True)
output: 5 mV
